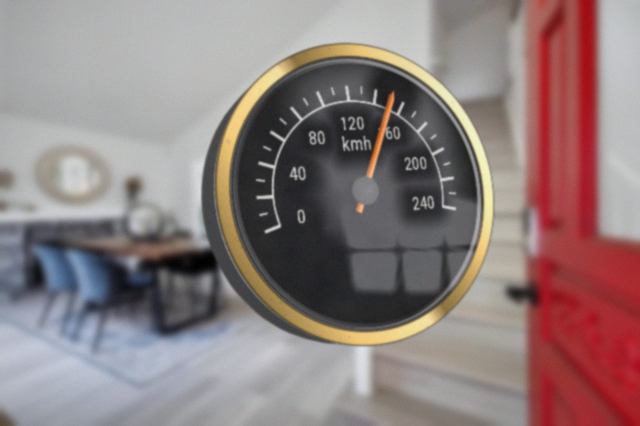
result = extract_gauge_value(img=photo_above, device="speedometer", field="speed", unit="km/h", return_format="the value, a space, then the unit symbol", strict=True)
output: 150 km/h
